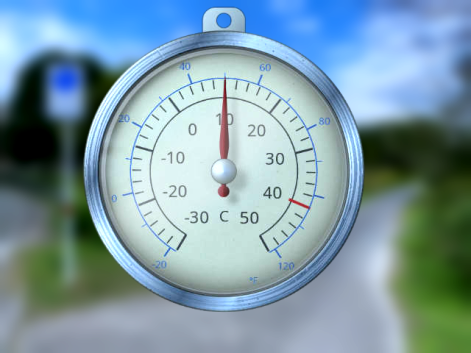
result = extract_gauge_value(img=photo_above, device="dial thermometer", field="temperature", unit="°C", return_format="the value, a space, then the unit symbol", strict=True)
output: 10 °C
